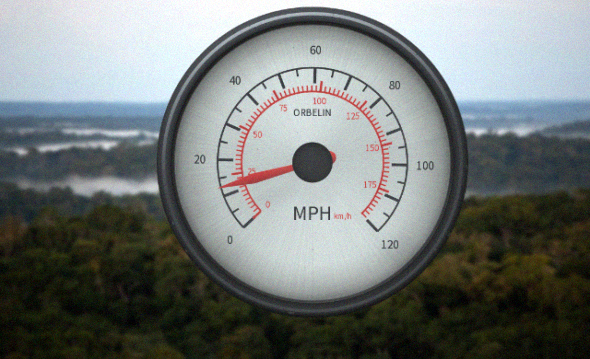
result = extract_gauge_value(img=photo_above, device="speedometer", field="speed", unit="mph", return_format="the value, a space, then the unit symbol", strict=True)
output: 12.5 mph
